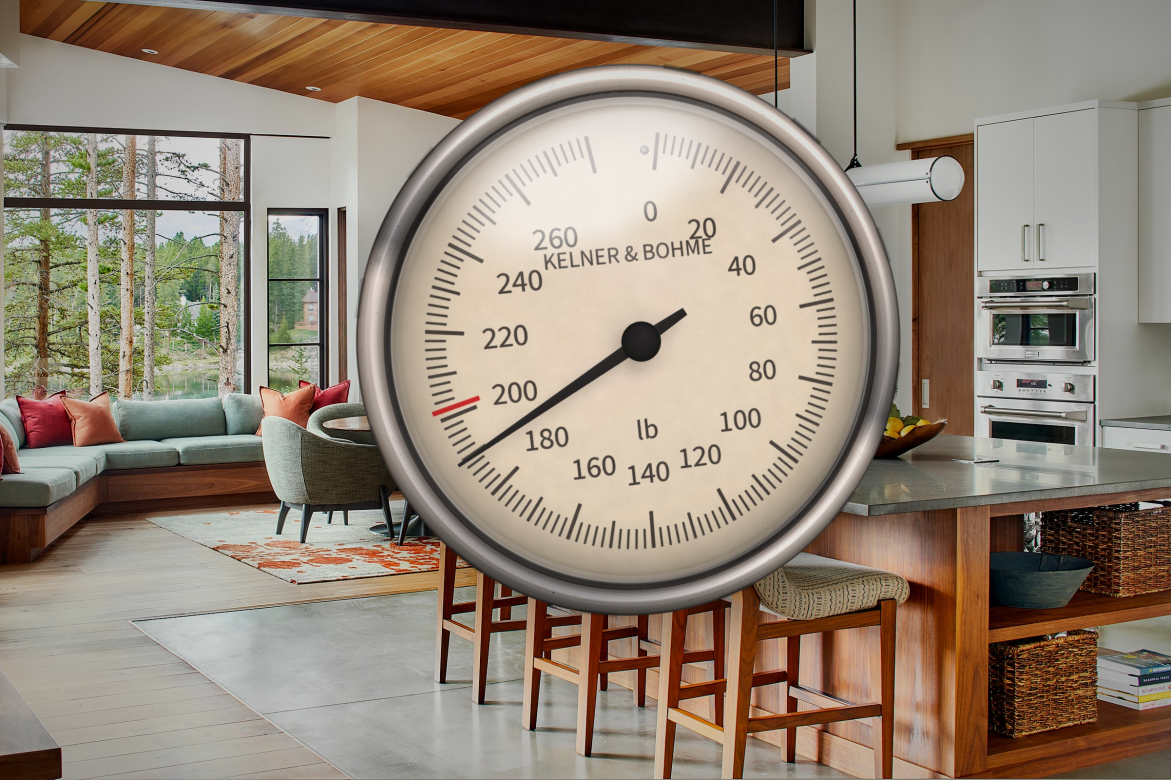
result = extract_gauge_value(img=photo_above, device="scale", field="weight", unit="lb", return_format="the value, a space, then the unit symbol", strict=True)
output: 190 lb
